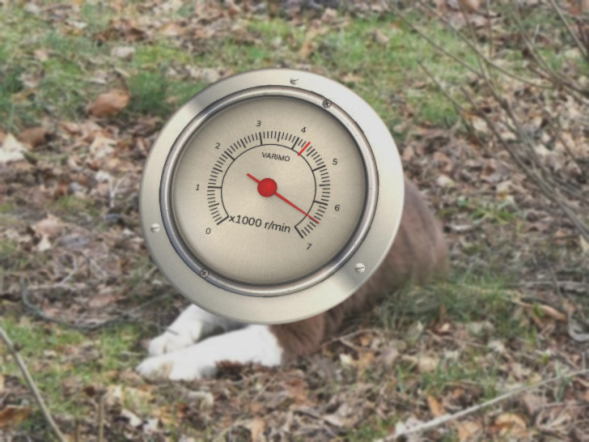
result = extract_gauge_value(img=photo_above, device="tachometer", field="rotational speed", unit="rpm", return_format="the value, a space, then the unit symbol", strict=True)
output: 6500 rpm
